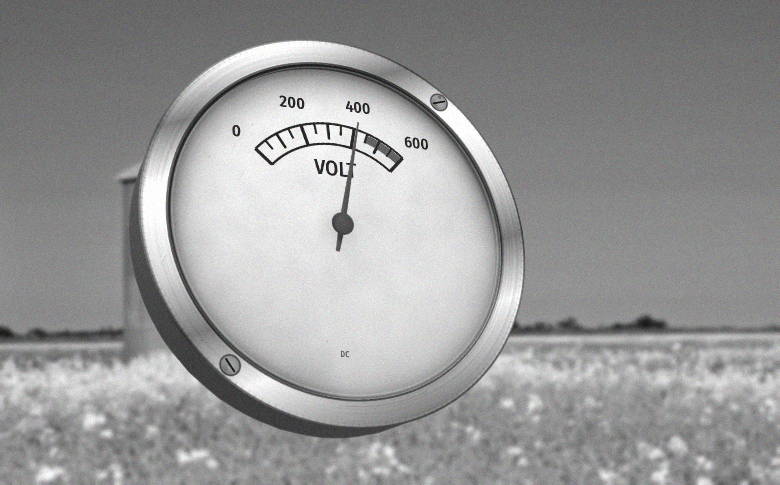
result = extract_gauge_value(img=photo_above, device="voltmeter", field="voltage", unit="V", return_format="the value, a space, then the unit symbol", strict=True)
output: 400 V
